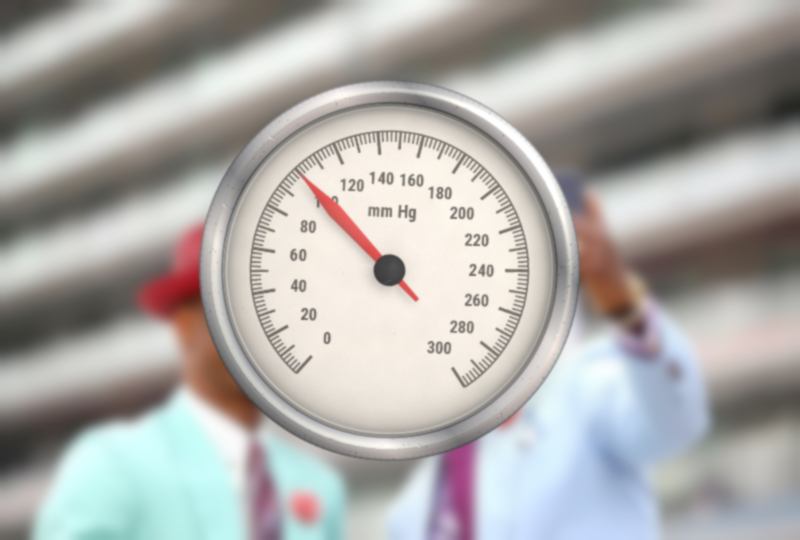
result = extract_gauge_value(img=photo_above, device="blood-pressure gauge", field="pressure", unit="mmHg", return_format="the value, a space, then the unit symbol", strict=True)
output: 100 mmHg
